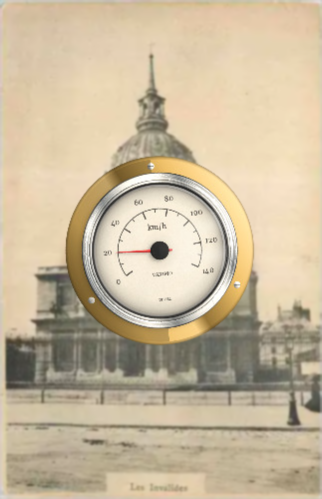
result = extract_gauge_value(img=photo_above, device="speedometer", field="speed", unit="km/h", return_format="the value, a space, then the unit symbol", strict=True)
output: 20 km/h
